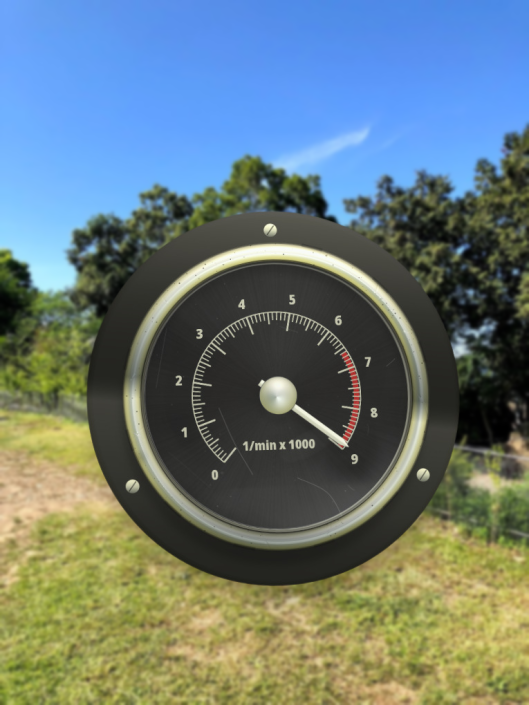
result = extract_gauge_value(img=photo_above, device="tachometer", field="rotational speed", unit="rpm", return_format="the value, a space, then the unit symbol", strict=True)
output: 8900 rpm
